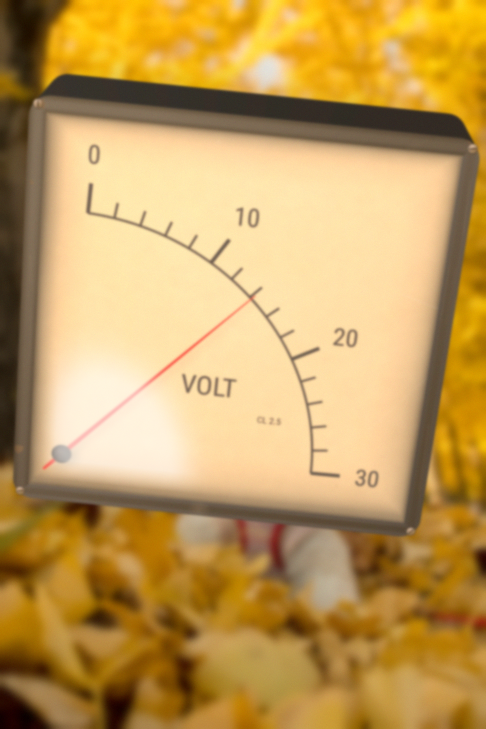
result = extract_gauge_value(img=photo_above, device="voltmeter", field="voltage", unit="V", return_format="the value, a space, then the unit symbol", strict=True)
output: 14 V
